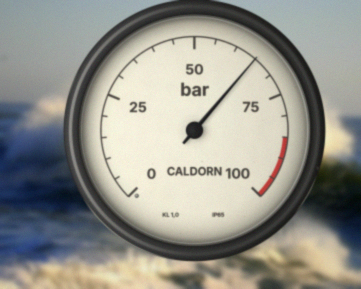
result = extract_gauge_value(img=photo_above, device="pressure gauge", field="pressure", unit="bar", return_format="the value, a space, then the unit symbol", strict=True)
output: 65 bar
